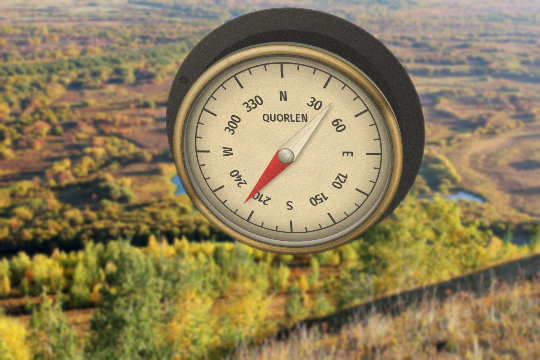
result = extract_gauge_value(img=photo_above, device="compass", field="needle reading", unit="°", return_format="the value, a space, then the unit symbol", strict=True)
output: 220 °
